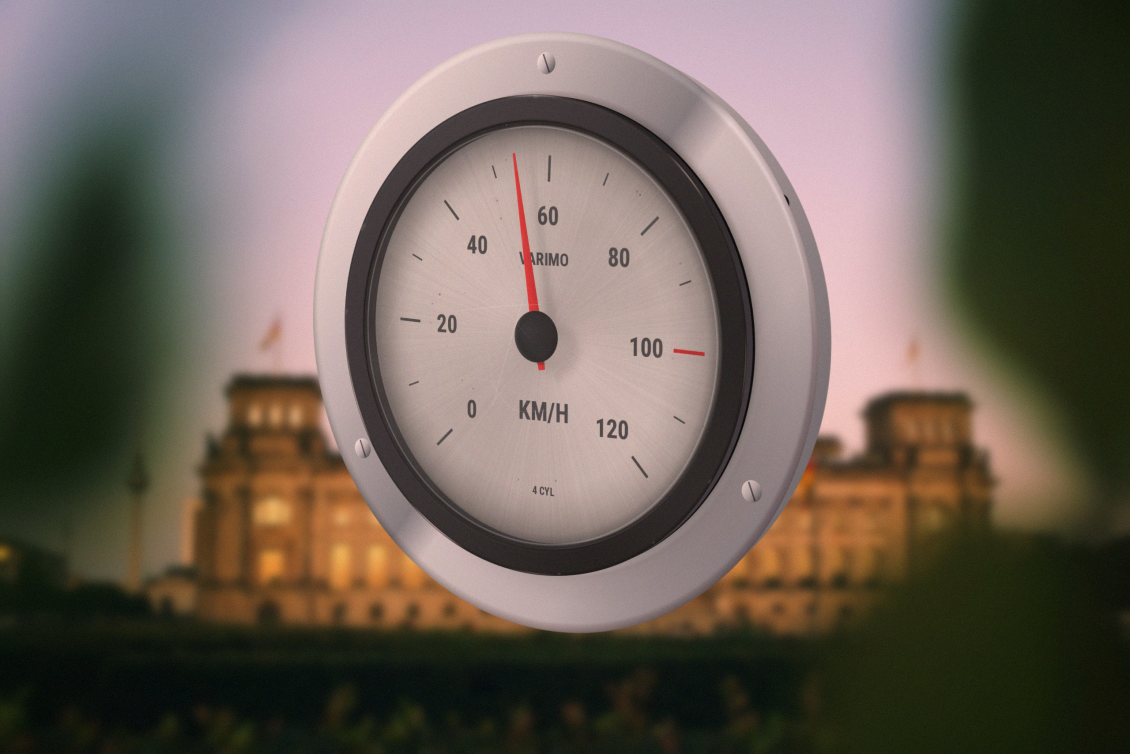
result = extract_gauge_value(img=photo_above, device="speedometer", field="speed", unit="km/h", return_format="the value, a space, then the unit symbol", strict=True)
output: 55 km/h
